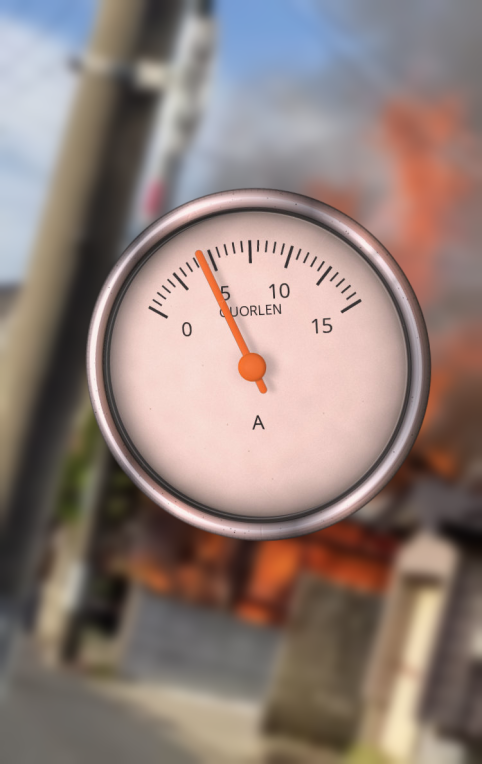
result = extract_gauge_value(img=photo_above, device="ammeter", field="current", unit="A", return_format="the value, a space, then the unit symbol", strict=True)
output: 4.5 A
